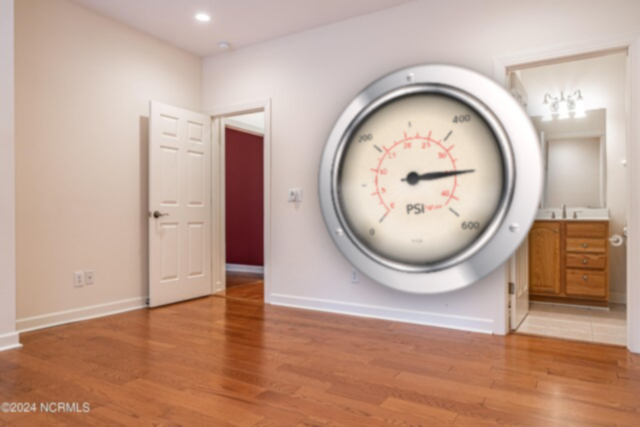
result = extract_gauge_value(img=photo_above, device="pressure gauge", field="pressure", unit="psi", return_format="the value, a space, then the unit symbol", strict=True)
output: 500 psi
